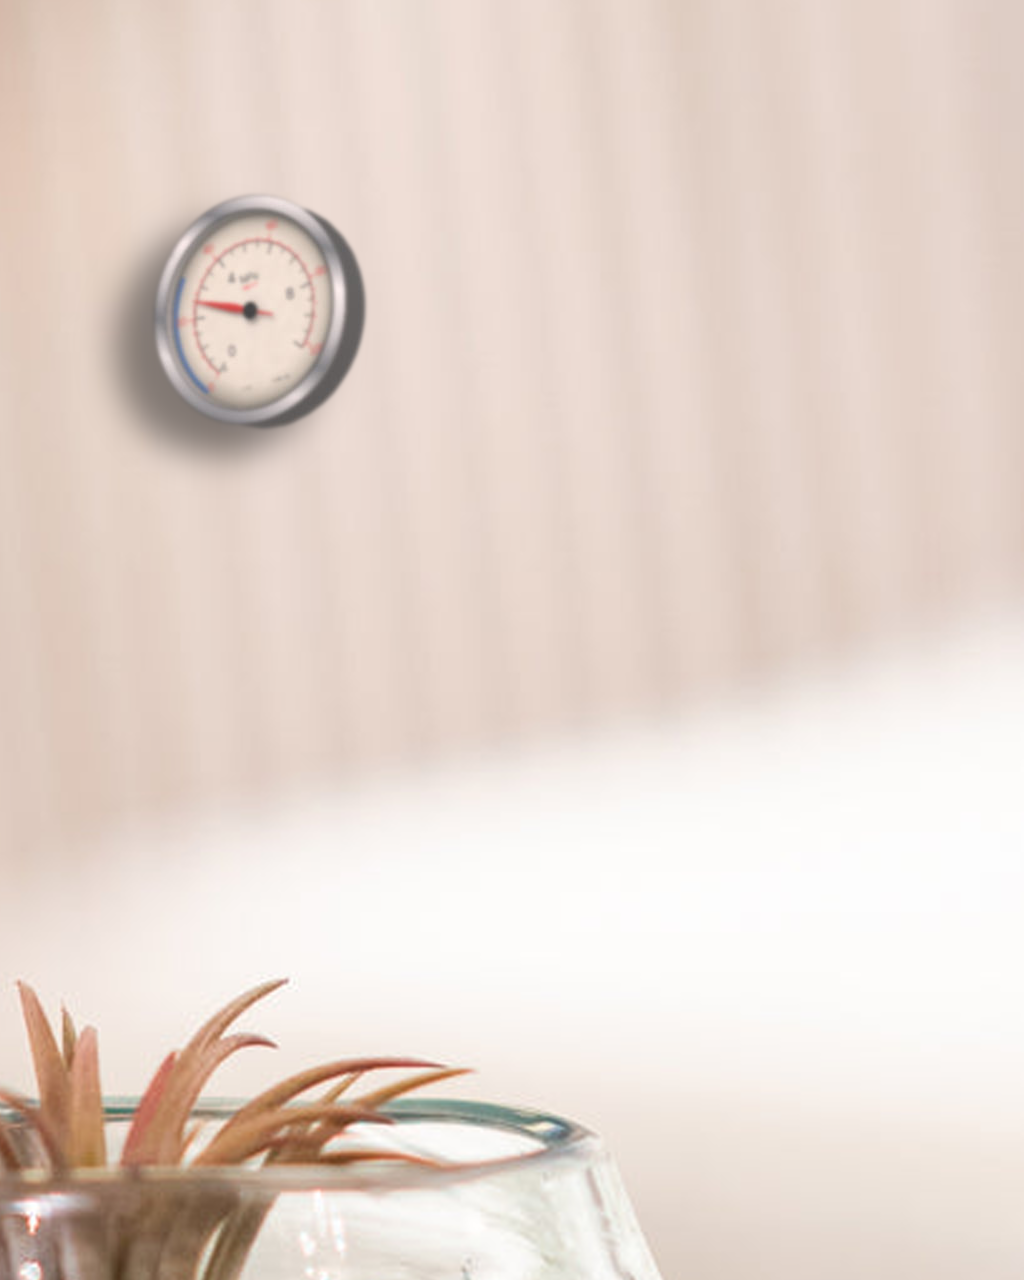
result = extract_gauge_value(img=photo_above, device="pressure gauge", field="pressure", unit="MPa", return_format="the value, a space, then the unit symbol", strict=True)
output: 2.5 MPa
